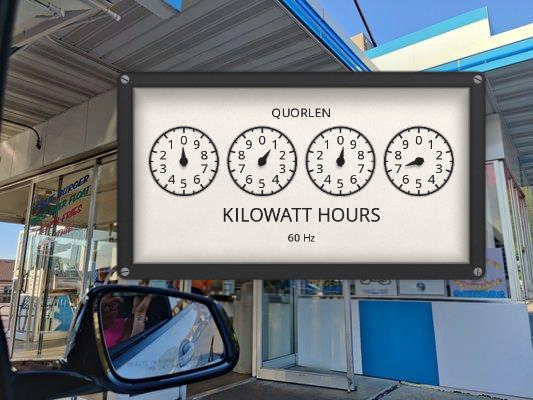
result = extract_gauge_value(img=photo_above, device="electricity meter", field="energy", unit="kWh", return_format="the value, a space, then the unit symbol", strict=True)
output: 97 kWh
